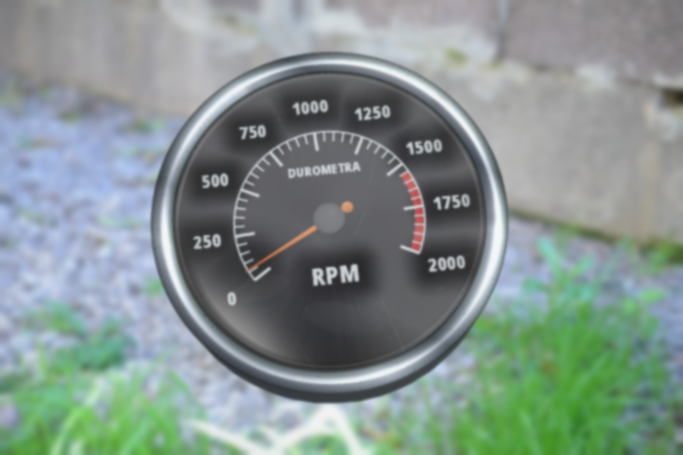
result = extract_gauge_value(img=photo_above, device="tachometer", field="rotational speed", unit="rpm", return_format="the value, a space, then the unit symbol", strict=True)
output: 50 rpm
